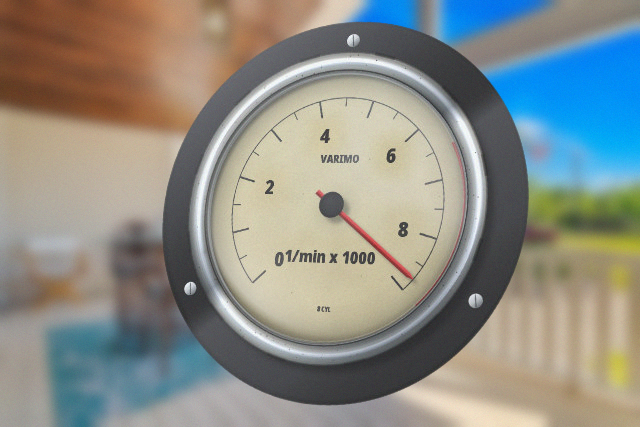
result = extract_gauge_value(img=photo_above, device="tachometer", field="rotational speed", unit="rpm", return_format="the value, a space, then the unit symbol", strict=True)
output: 8750 rpm
